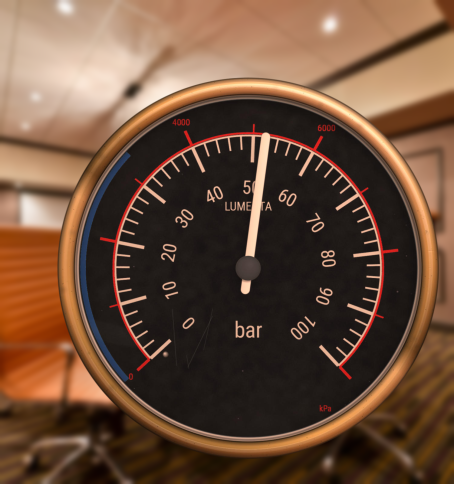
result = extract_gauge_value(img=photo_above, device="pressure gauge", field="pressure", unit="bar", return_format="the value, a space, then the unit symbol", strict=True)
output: 52 bar
